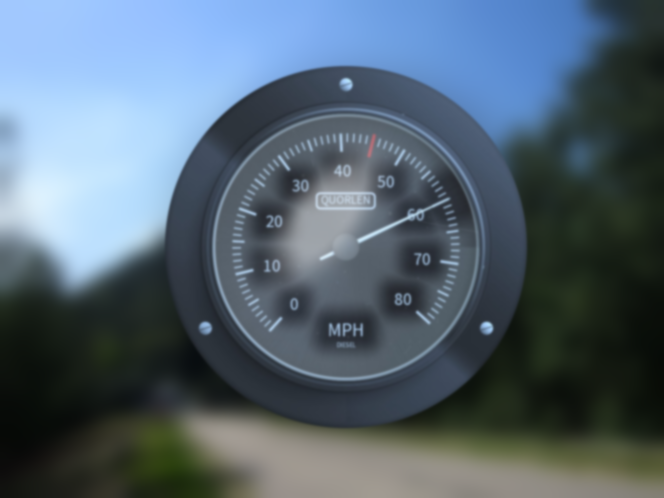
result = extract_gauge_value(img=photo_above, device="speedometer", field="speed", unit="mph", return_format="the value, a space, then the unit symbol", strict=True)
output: 60 mph
